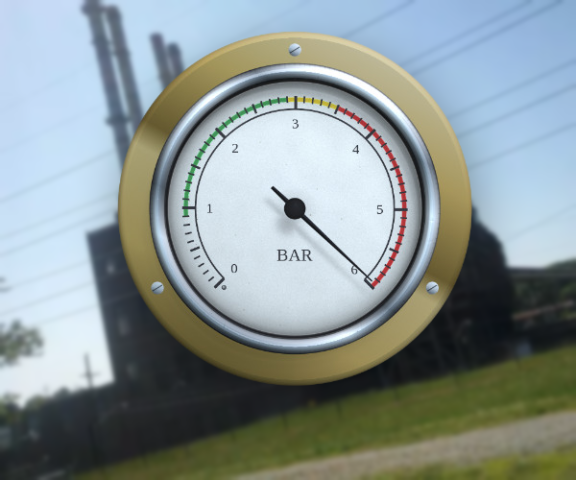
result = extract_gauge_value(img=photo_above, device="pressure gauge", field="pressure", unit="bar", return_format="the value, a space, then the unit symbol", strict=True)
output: 5.95 bar
